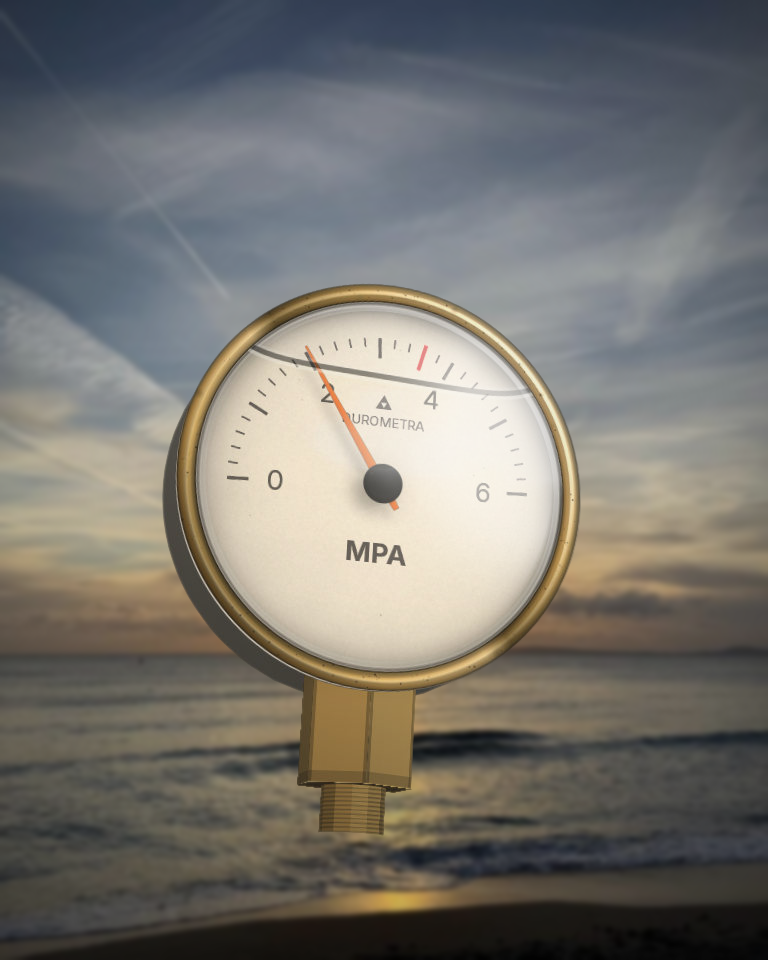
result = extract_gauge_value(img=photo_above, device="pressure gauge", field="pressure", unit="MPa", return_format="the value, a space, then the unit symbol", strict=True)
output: 2 MPa
